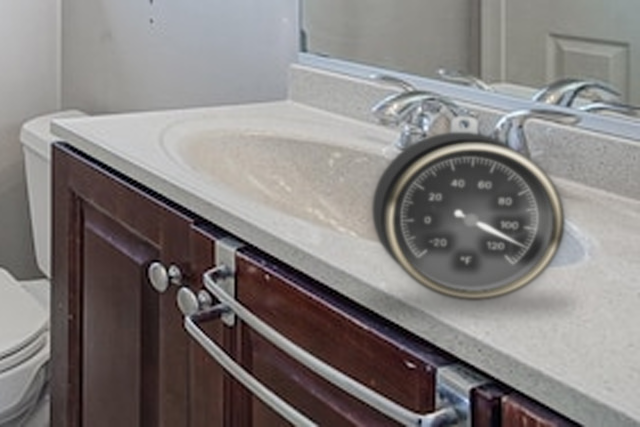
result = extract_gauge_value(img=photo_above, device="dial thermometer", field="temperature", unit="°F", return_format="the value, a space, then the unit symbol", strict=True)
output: 110 °F
